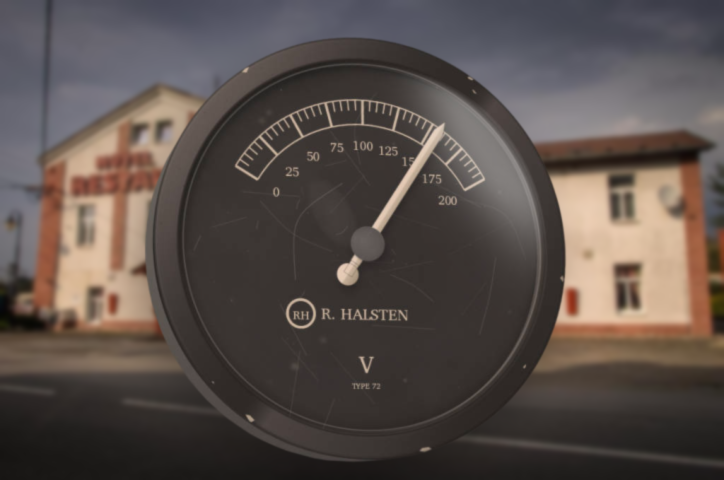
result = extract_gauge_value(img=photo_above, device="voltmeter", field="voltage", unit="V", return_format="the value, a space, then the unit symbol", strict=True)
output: 155 V
